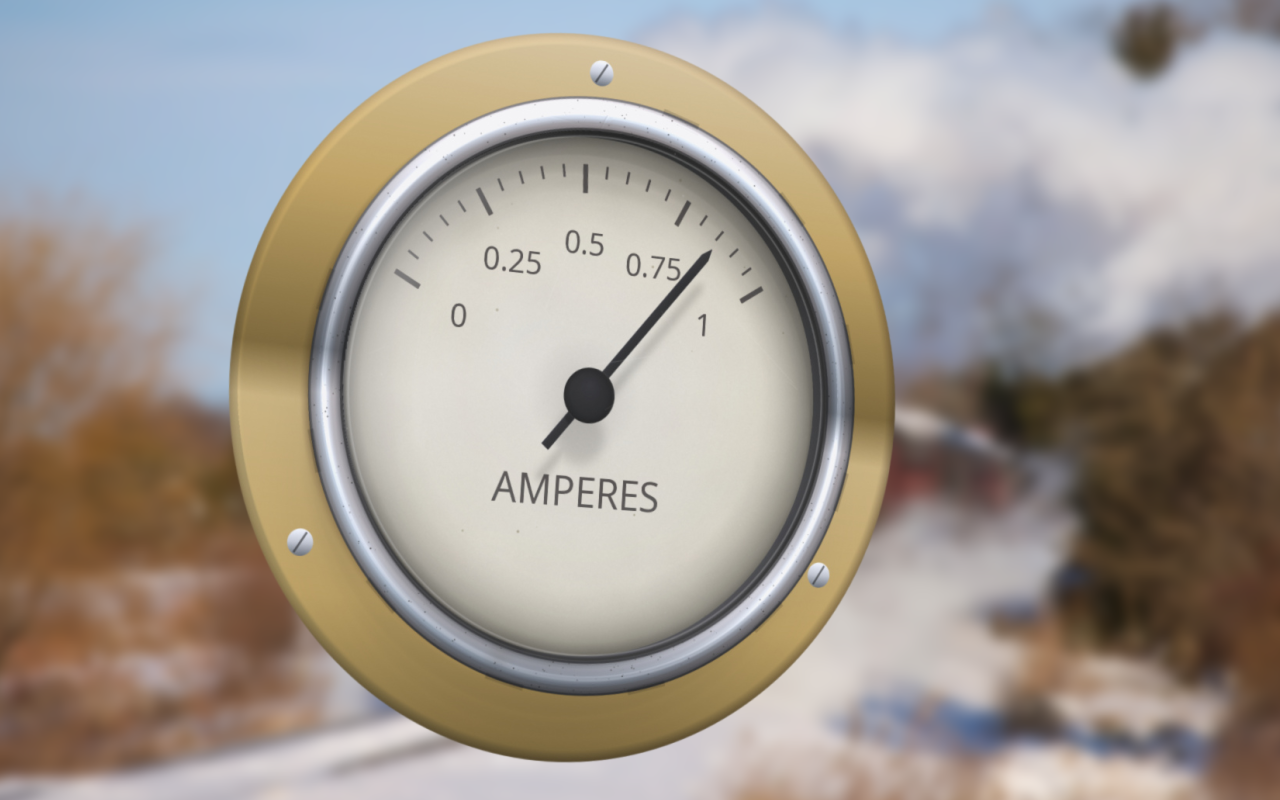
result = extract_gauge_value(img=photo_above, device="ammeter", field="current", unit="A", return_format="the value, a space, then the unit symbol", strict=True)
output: 0.85 A
